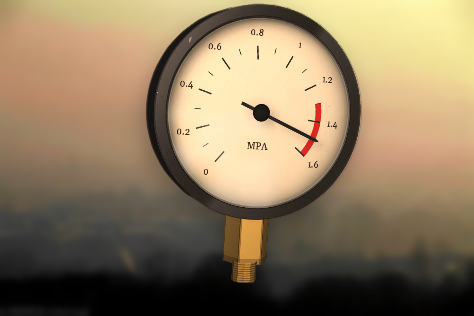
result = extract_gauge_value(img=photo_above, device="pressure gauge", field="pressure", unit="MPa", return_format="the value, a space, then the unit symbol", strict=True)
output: 1.5 MPa
